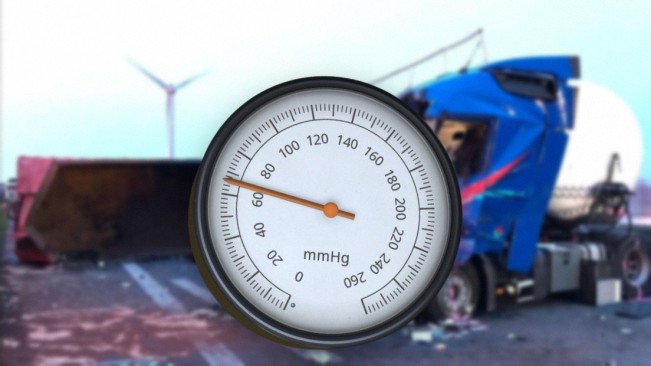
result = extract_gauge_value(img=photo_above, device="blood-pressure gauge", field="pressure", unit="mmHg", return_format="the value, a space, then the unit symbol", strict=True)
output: 66 mmHg
